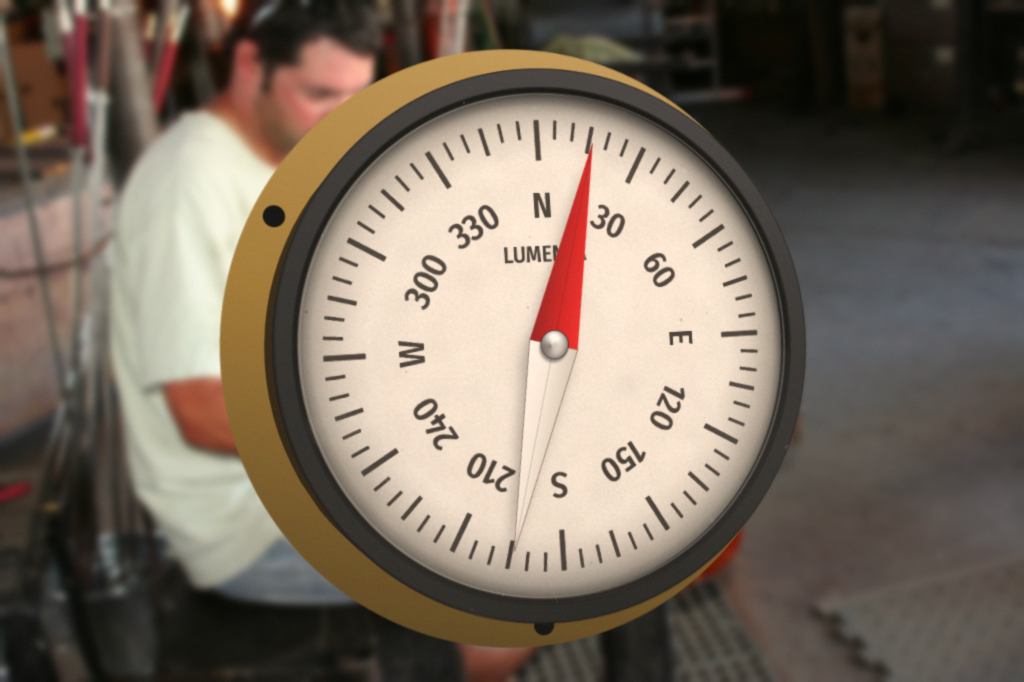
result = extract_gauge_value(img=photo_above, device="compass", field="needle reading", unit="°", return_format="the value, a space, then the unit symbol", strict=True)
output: 15 °
